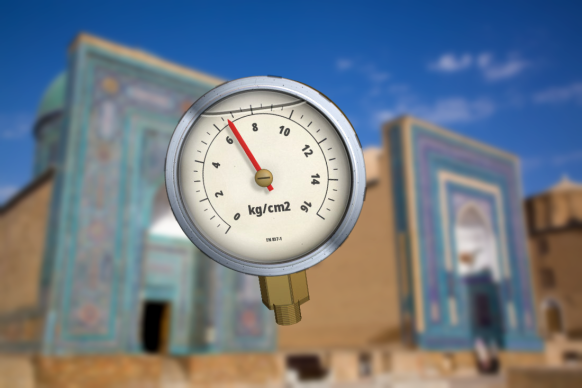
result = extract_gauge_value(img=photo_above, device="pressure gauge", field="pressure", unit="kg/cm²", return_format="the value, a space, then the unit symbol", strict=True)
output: 6.75 kg/cm²
